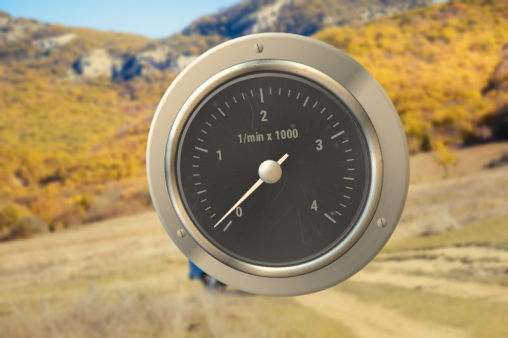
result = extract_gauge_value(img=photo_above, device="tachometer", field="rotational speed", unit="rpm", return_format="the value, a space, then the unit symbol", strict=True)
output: 100 rpm
